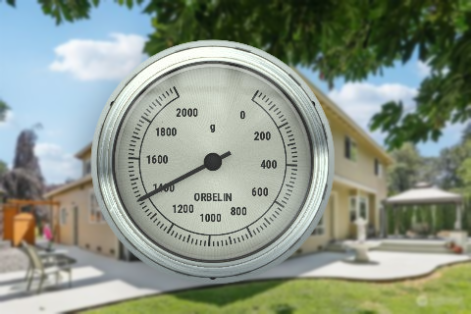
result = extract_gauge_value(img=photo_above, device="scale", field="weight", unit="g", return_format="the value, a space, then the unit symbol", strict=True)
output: 1400 g
